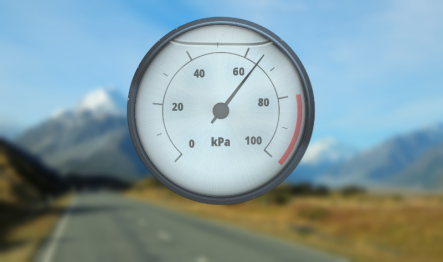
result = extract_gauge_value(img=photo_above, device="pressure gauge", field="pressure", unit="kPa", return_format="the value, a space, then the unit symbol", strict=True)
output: 65 kPa
